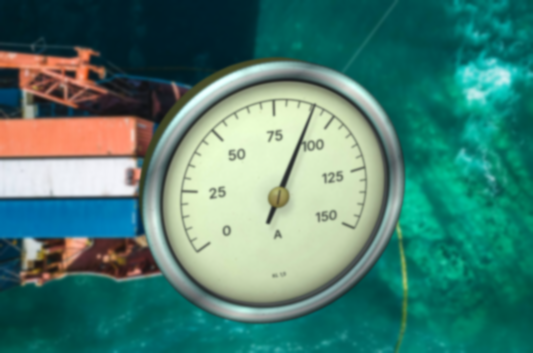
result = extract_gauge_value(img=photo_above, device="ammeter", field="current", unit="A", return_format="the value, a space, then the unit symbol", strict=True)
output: 90 A
